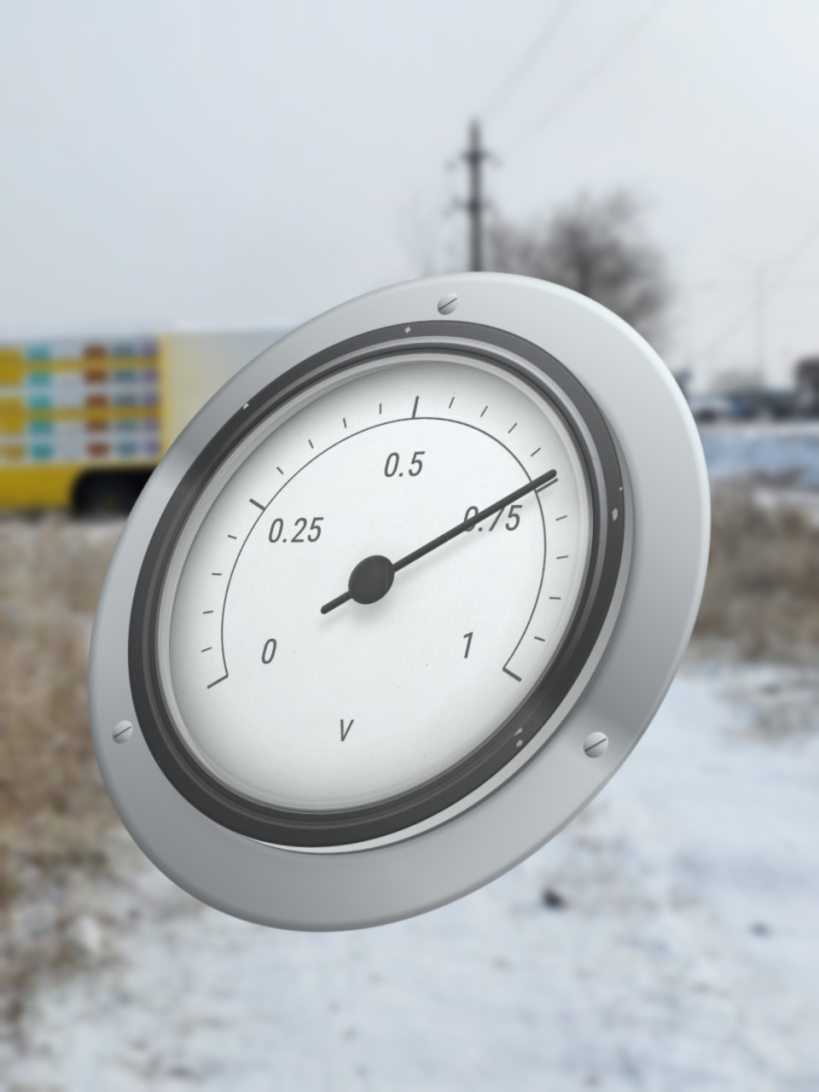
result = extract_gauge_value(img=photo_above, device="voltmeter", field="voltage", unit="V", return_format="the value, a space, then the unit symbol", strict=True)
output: 0.75 V
